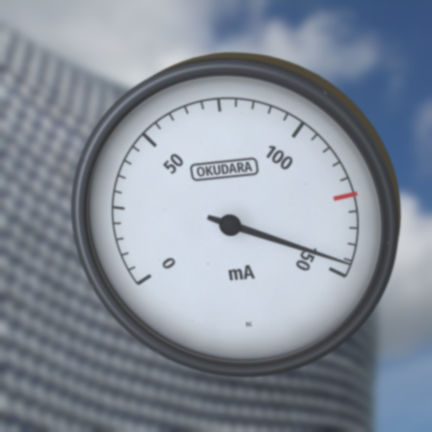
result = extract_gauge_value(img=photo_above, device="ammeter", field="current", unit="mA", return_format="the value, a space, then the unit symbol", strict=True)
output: 145 mA
